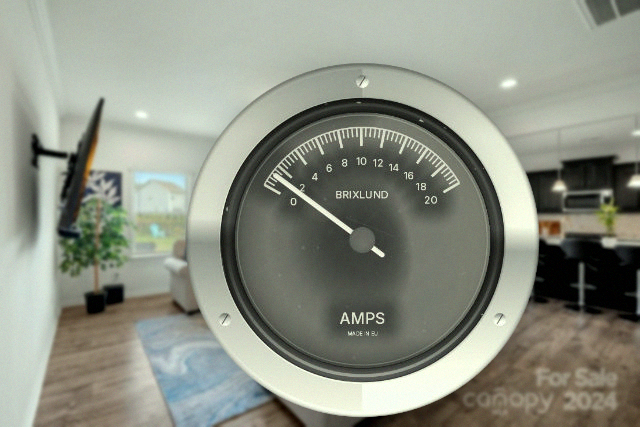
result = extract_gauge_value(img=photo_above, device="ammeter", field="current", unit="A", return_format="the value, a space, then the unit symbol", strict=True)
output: 1.2 A
